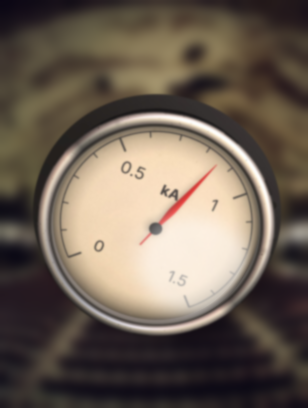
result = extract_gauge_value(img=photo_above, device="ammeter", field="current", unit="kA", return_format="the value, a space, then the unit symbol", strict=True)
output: 0.85 kA
